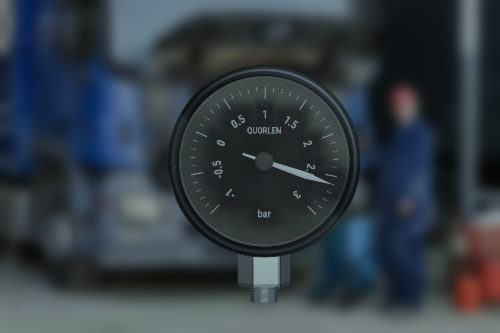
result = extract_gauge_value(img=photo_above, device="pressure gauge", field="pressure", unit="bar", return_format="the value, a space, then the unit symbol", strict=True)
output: 2.6 bar
